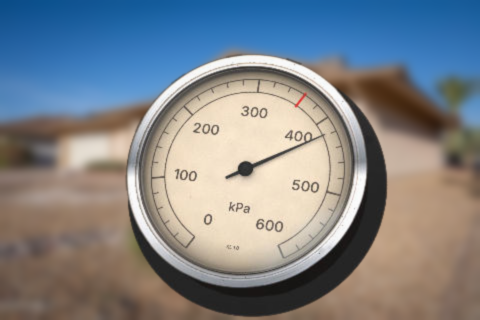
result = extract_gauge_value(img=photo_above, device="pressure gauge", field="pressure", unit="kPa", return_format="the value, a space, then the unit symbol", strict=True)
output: 420 kPa
